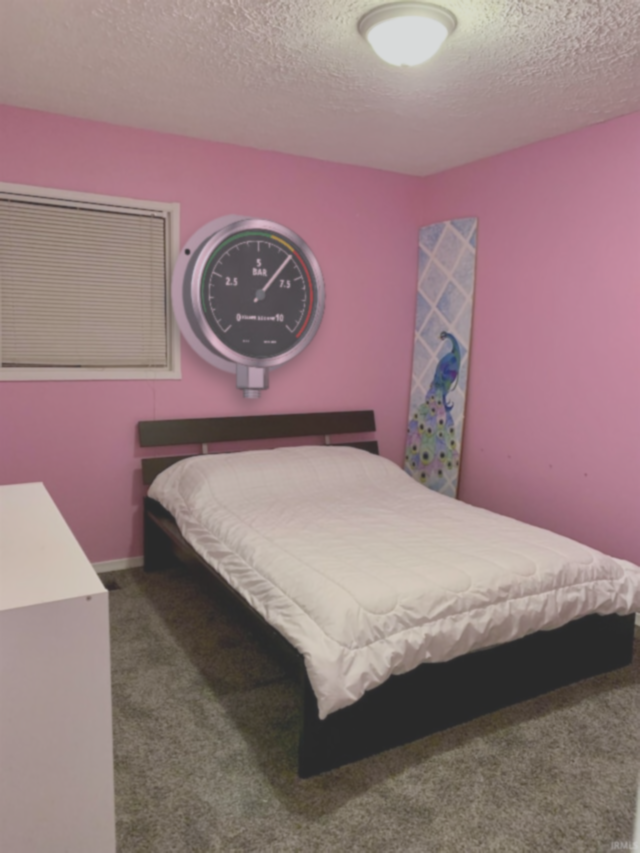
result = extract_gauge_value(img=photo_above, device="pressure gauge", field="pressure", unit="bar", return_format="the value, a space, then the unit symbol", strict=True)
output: 6.5 bar
